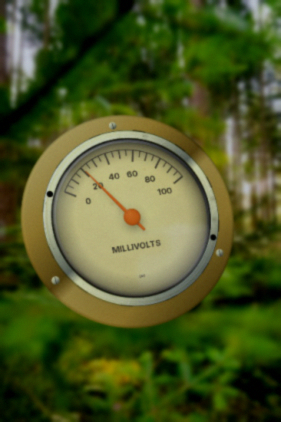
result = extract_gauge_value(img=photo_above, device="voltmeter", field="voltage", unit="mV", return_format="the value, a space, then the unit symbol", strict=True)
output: 20 mV
